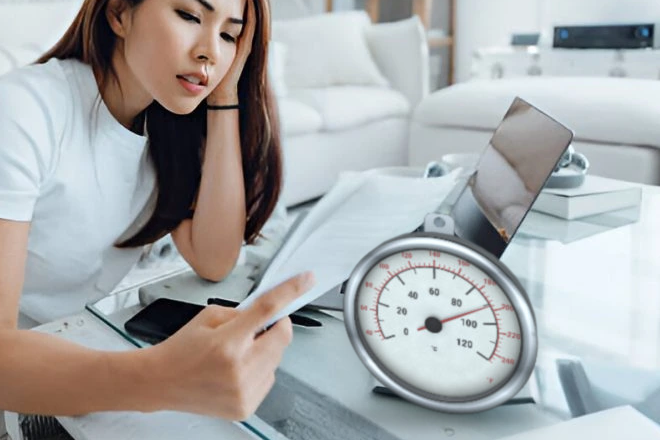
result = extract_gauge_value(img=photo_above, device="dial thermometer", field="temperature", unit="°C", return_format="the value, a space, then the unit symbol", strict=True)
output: 90 °C
